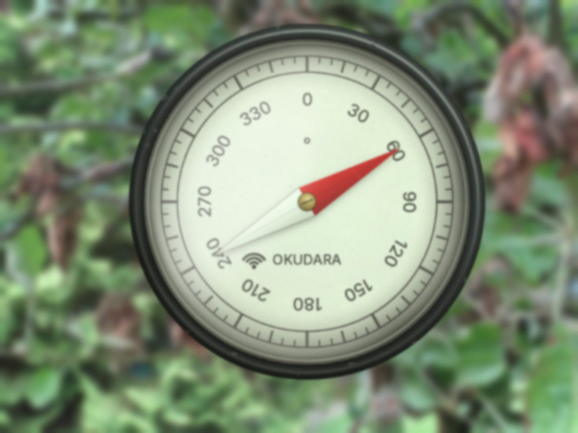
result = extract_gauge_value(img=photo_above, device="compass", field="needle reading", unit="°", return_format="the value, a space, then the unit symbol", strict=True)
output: 60 °
